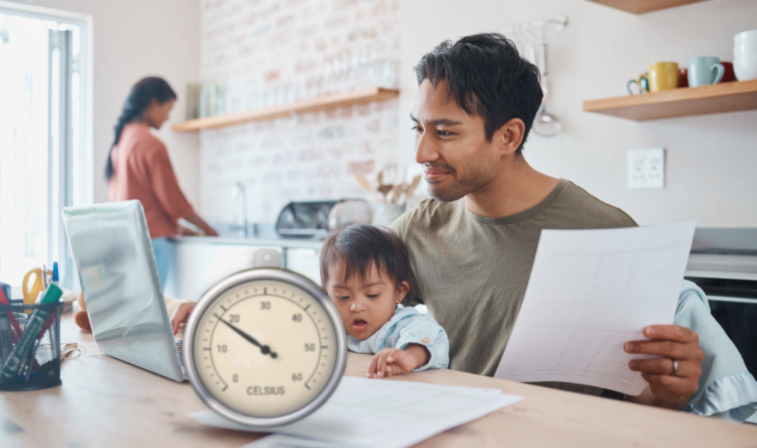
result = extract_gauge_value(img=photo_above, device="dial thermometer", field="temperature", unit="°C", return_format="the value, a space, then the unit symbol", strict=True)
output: 18 °C
